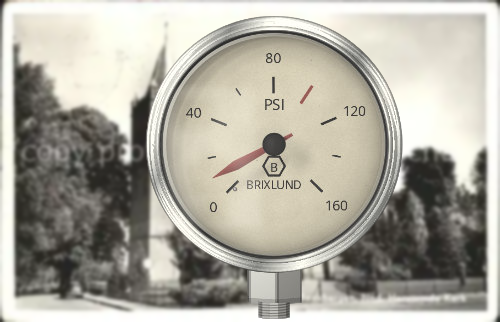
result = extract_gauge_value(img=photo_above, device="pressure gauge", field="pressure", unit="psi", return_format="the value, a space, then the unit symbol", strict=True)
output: 10 psi
